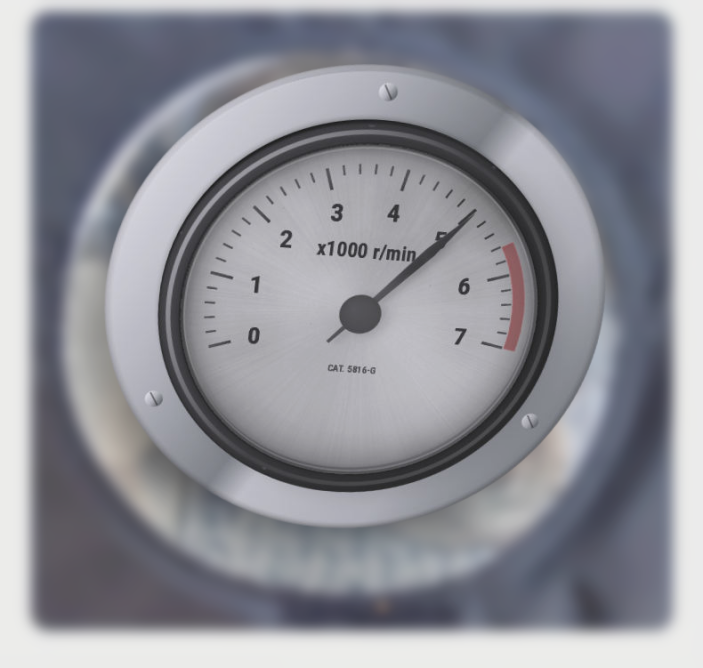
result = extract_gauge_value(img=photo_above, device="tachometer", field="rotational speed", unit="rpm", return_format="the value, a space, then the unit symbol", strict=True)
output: 5000 rpm
